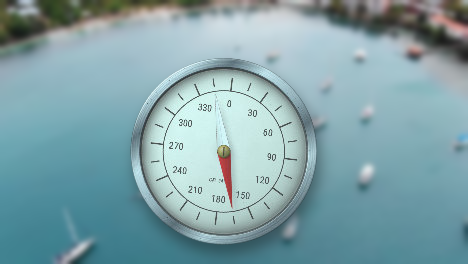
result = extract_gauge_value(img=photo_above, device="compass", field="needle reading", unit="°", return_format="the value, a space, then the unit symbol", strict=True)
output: 165 °
